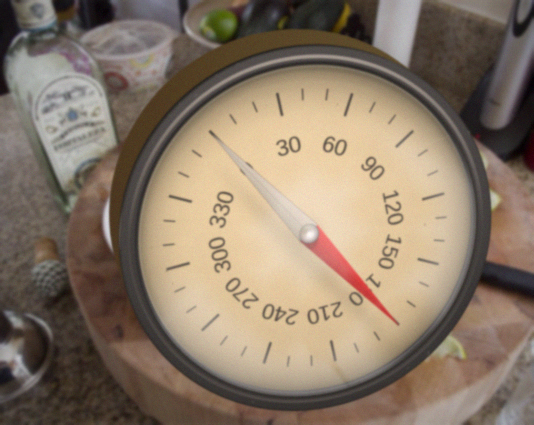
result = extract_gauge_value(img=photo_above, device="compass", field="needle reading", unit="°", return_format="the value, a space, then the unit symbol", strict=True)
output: 180 °
